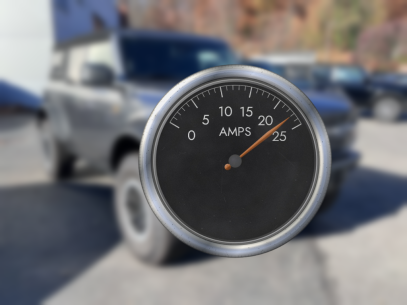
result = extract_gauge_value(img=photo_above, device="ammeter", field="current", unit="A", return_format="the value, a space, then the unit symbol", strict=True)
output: 23 A
